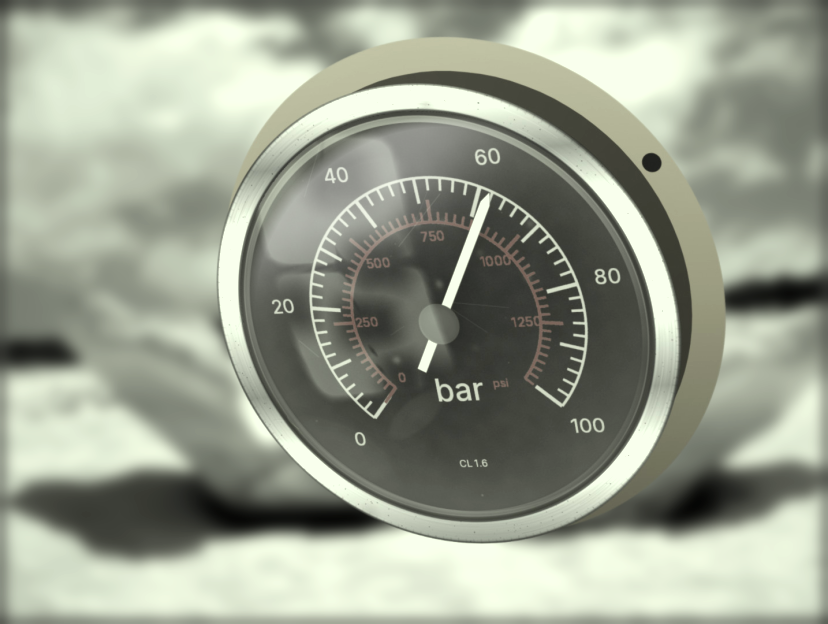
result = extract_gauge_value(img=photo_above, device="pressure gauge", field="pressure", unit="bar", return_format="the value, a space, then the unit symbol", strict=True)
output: 62 bar
